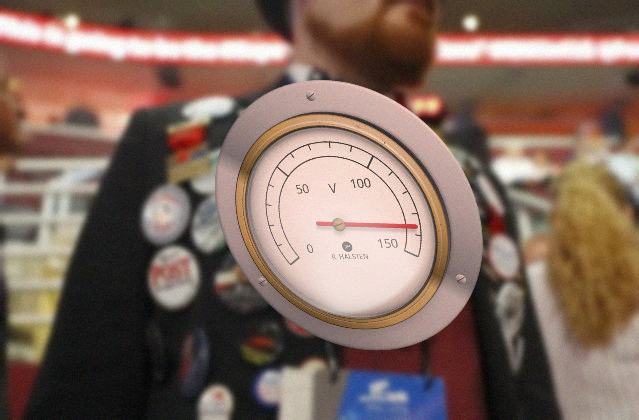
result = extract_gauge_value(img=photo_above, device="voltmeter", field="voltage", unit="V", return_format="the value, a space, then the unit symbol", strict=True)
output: 135 V
